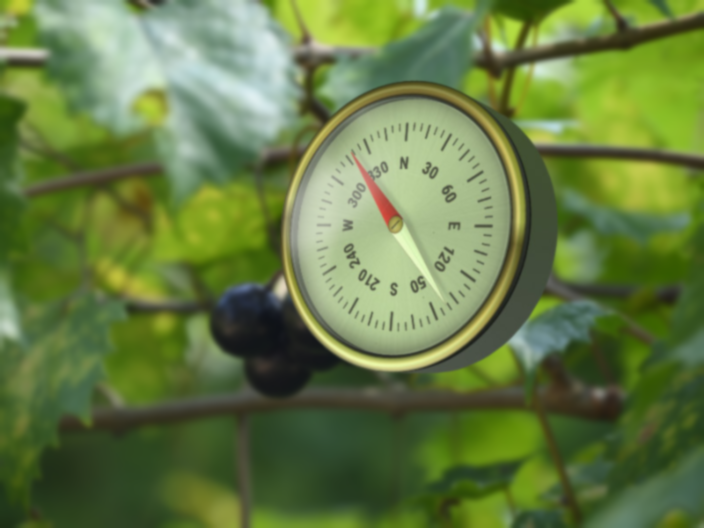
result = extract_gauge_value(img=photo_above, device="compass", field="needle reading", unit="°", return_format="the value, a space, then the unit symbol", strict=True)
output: 320 °
